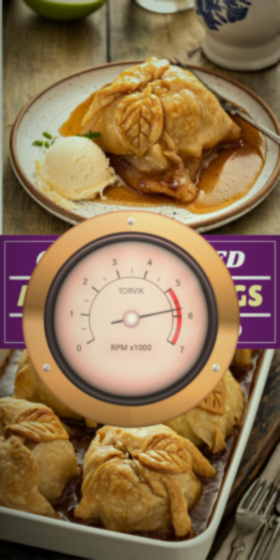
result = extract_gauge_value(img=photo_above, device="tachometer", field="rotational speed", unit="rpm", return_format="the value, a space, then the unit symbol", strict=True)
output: 5750 rpm
